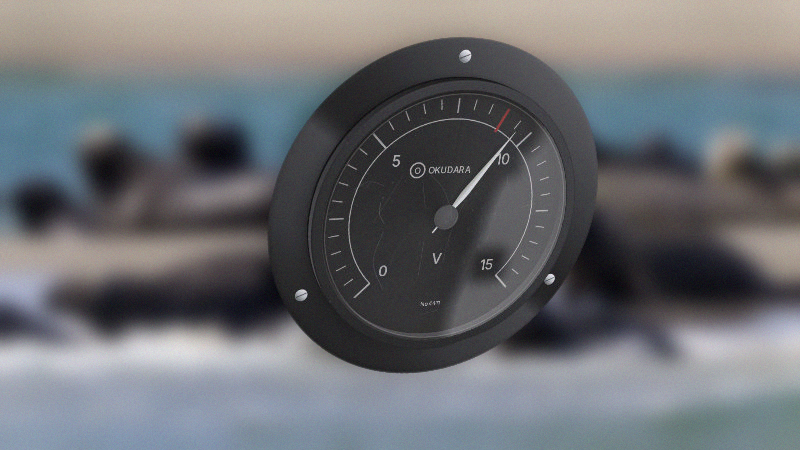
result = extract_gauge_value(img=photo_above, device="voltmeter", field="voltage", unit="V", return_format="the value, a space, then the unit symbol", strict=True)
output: 9.5 V
